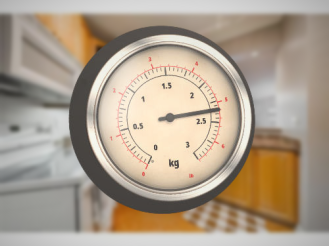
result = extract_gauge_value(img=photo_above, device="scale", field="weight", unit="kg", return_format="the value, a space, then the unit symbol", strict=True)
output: 2.35 kg
